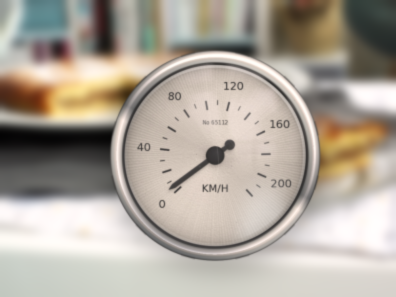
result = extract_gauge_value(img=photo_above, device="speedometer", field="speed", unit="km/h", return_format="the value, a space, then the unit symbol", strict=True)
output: 5 km/h
